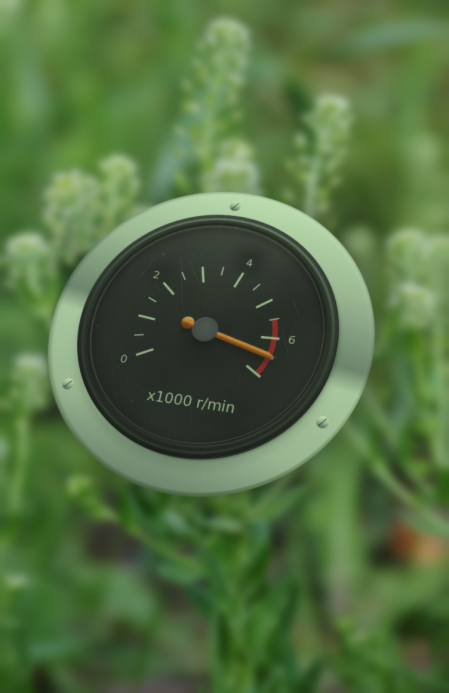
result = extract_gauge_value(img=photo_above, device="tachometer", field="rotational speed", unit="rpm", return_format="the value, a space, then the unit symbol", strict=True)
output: 6500 rpm
